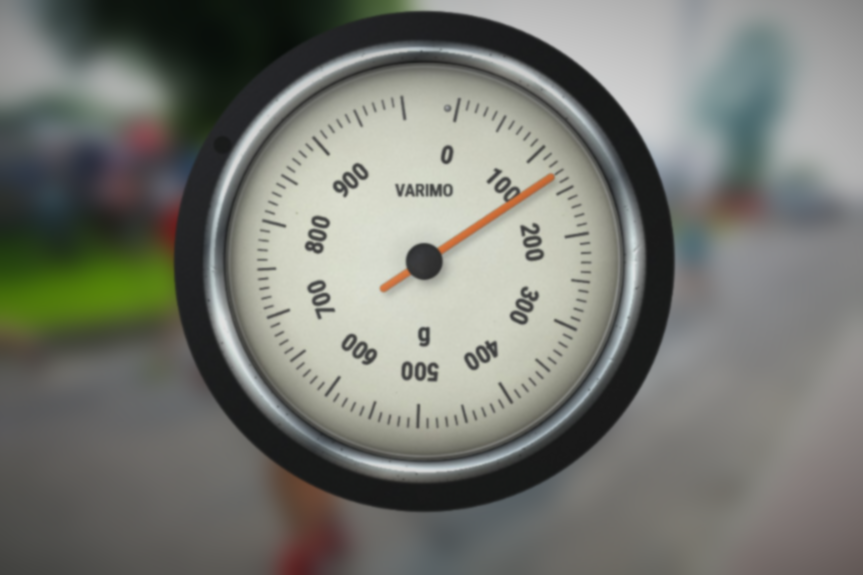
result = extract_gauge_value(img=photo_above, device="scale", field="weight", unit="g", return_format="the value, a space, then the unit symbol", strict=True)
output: 130 g
